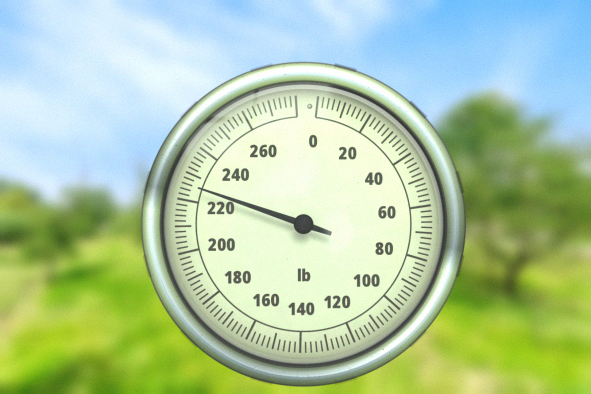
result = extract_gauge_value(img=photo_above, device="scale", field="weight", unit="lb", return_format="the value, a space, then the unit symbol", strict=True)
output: 226 lb
